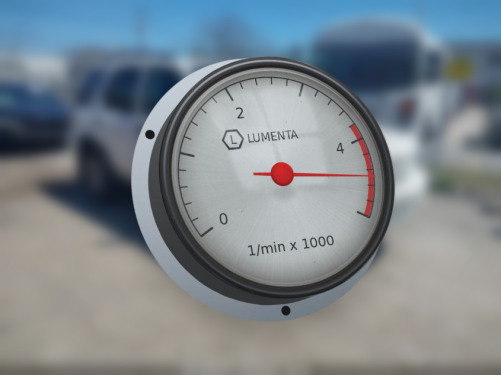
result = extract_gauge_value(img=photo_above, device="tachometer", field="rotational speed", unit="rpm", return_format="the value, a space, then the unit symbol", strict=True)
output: 4500 rpm
